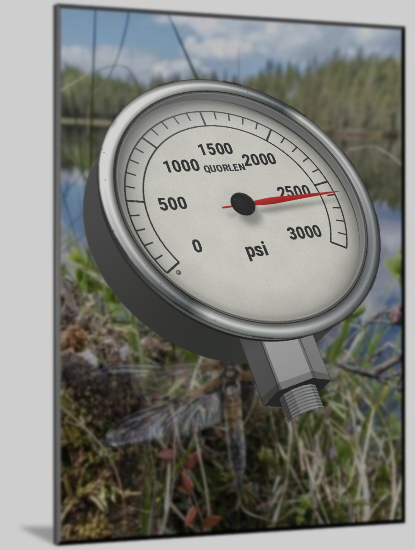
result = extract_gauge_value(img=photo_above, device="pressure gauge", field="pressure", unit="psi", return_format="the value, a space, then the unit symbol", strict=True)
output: 2600 psi
